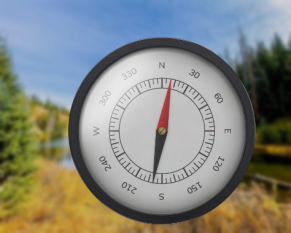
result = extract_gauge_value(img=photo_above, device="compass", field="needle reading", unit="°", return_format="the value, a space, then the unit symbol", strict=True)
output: 10 °
